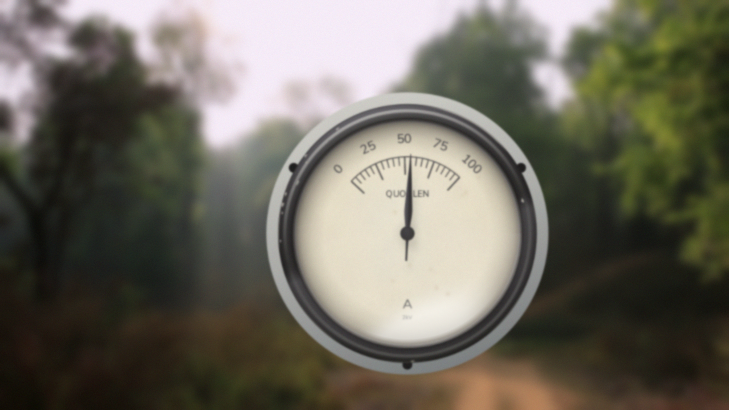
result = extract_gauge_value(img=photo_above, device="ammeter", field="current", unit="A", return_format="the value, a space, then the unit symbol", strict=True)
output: 55 A
